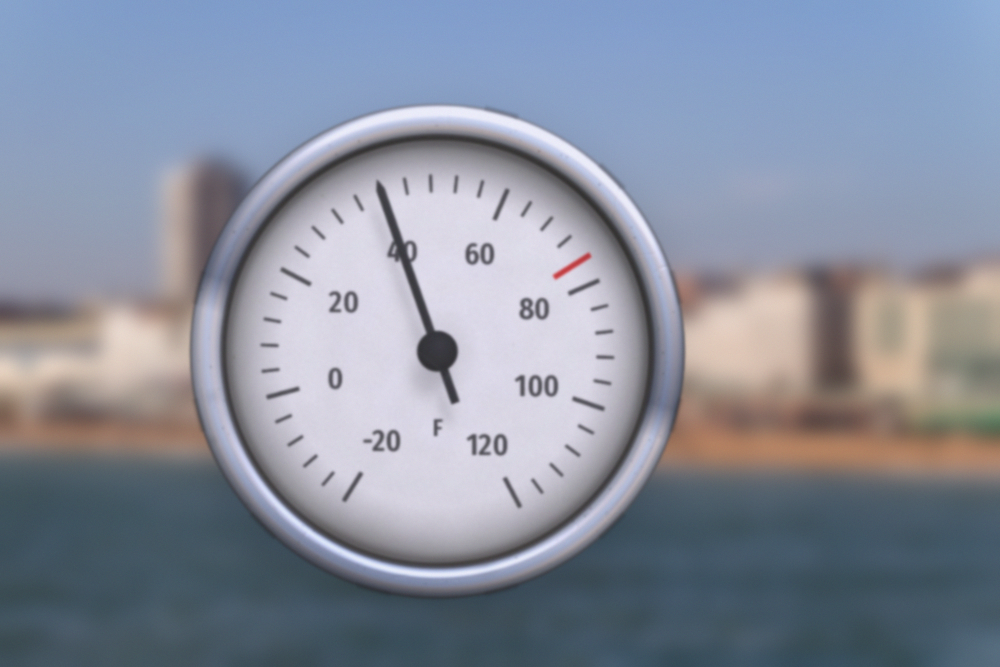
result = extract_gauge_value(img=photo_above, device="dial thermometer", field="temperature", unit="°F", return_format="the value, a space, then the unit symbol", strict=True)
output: 40 °F
